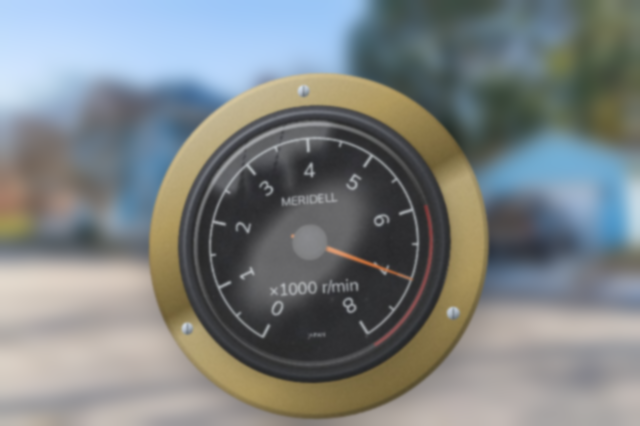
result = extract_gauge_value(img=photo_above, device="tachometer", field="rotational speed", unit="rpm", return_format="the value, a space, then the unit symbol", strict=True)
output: 7000 rpm
